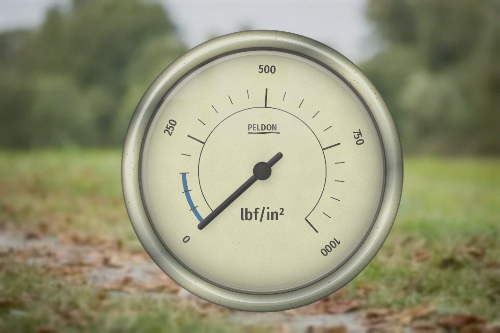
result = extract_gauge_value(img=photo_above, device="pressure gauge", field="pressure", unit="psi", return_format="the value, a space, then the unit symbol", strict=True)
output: 0 psi
